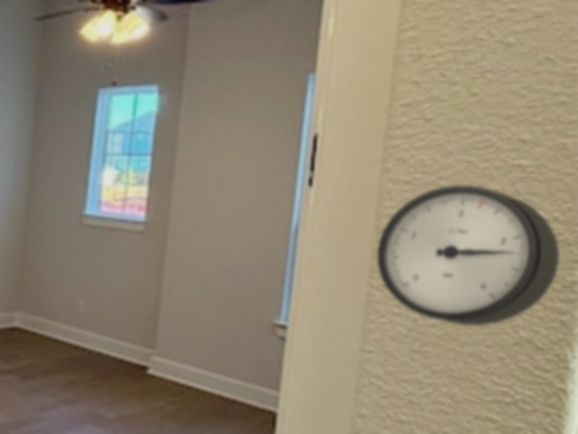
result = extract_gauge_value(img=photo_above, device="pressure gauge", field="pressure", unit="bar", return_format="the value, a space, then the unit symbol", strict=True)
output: 3.25 bar
